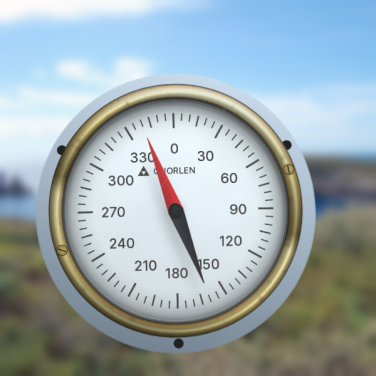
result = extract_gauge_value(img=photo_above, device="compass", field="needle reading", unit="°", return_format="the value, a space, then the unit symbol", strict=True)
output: 340 °
